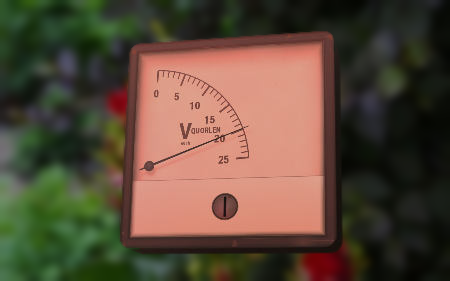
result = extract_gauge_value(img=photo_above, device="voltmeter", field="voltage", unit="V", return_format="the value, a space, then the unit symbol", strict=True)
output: 20 V
